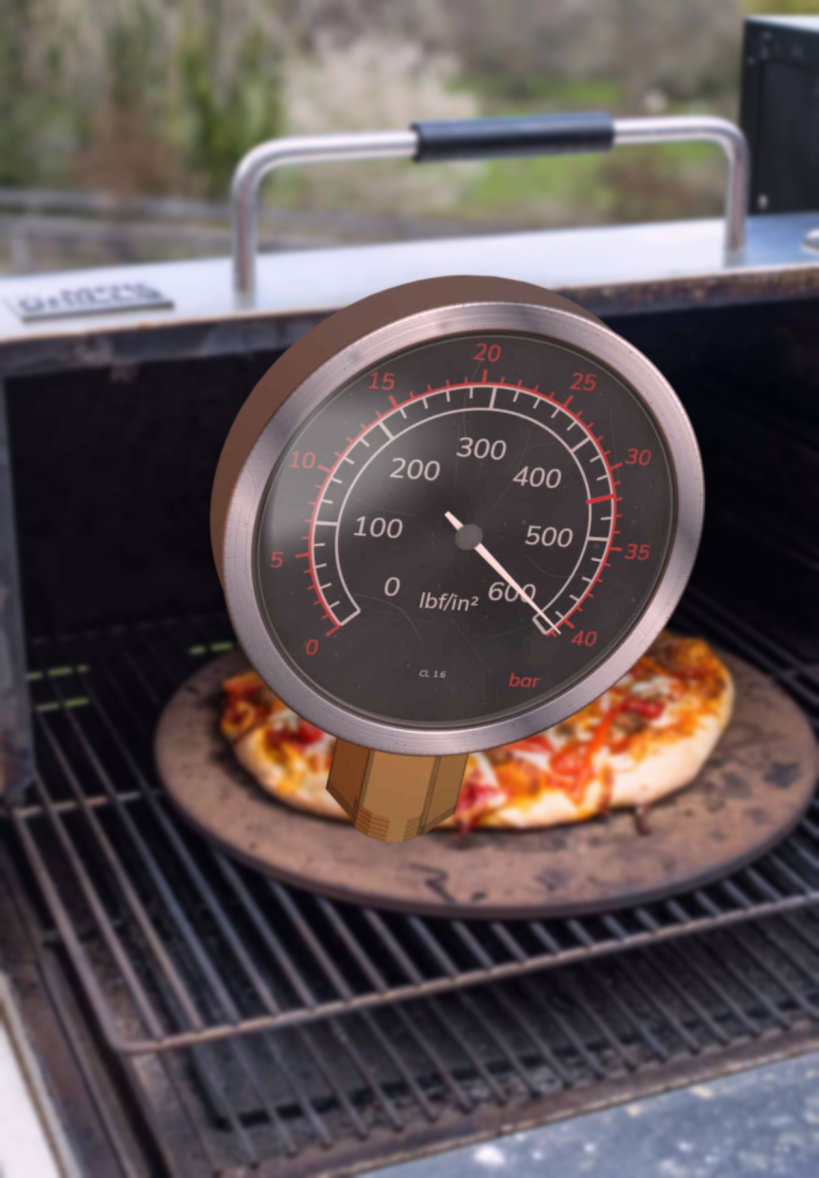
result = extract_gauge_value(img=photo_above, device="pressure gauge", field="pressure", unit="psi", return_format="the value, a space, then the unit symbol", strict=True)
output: 590 psi
